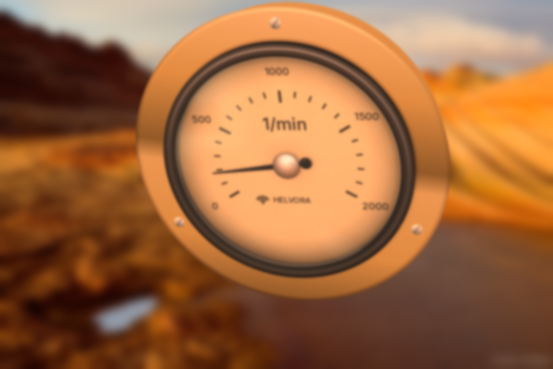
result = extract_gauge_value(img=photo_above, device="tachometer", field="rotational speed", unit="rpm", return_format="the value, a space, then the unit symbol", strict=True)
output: 200 rpm
